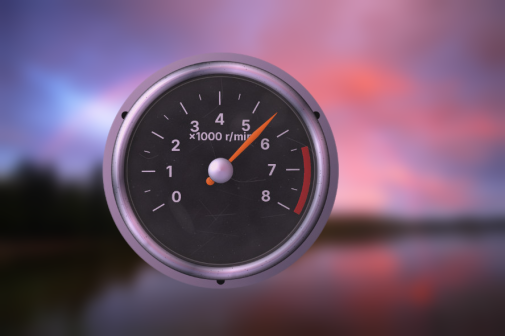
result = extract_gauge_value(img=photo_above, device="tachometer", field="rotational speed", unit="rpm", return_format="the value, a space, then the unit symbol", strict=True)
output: 5500 rpm
